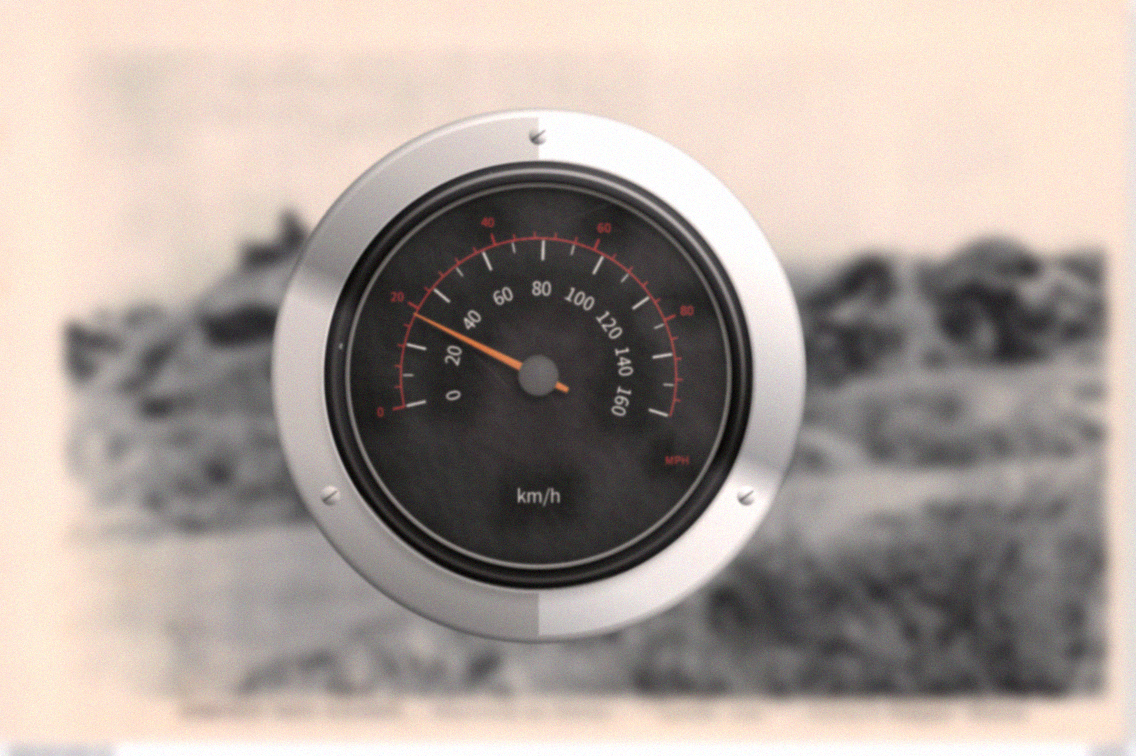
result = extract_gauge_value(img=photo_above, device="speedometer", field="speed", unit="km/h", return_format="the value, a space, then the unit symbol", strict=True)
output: 30 km/h
